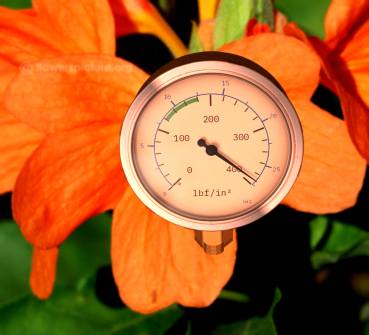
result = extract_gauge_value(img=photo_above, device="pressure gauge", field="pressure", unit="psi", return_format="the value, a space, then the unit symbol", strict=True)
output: 390 psi
